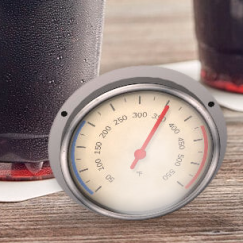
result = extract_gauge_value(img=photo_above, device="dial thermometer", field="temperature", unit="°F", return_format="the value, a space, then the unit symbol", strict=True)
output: 350 °F
